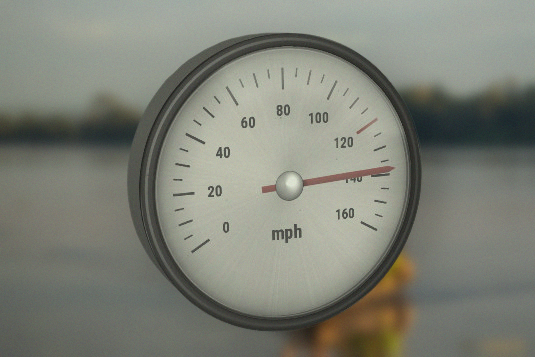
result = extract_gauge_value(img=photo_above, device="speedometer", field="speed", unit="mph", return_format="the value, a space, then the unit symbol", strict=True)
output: 137.5 mph
